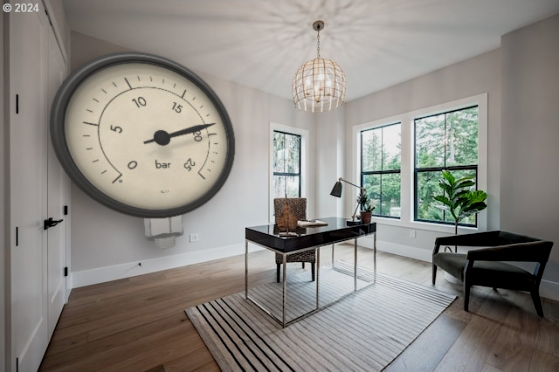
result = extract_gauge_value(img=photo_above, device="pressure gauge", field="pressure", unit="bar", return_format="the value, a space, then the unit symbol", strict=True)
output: 19 bar
